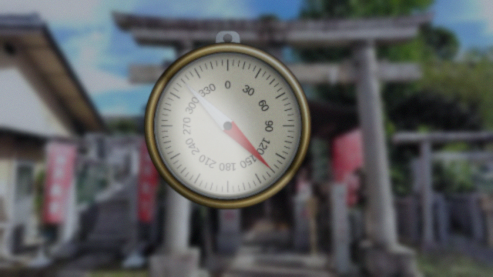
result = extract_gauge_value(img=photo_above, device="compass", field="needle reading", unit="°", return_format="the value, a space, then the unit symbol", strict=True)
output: 135 °
